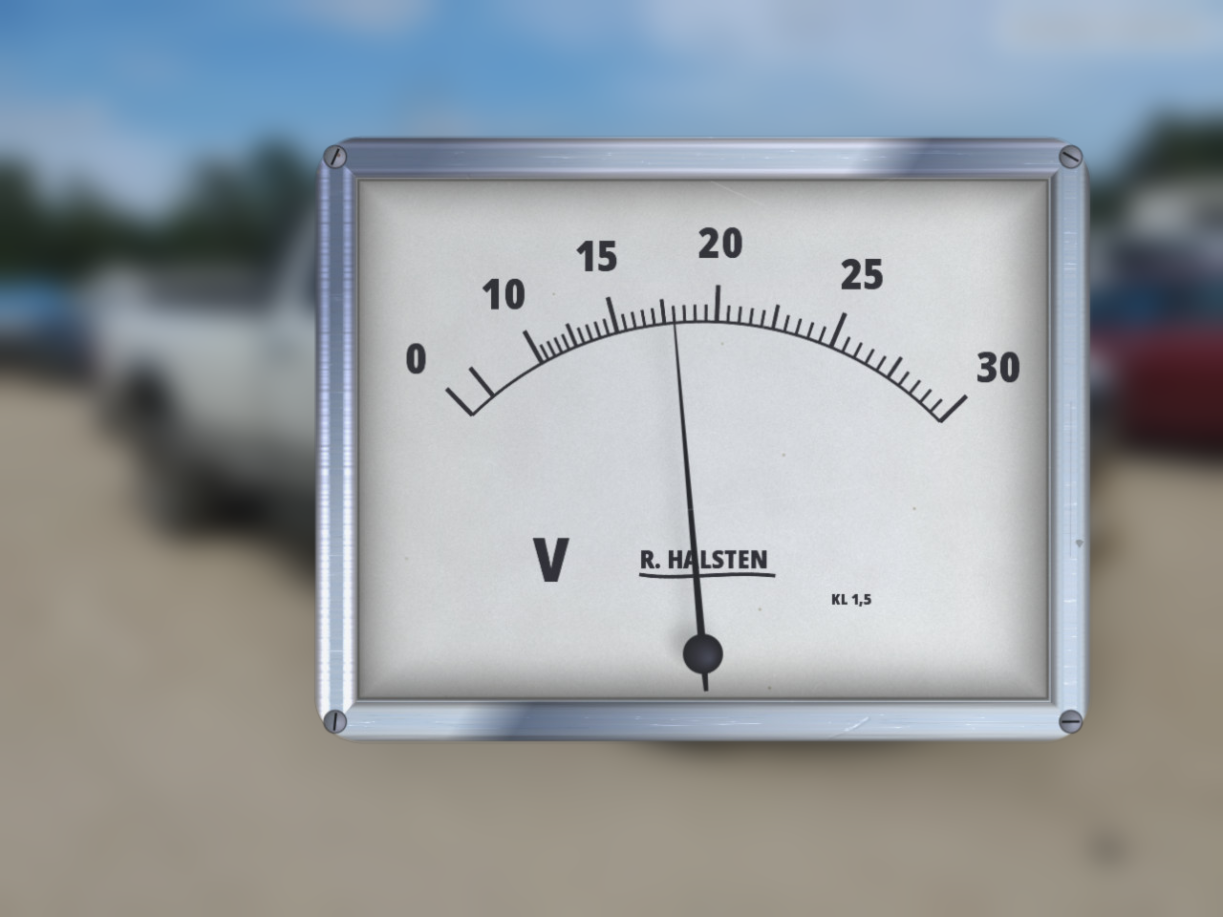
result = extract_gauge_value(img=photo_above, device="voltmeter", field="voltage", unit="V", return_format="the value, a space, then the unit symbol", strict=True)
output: 18 V
